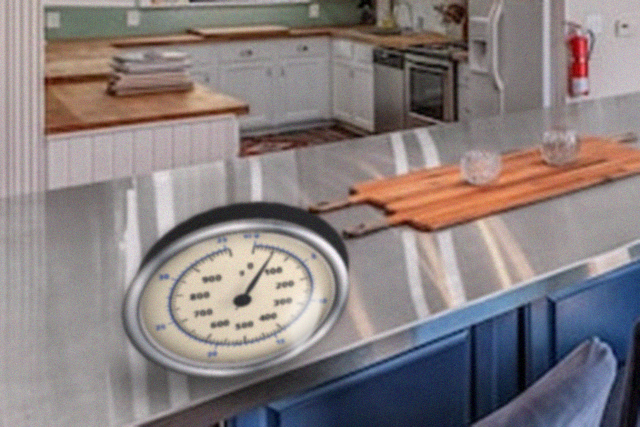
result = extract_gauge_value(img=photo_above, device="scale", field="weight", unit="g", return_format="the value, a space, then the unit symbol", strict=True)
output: 50 g
